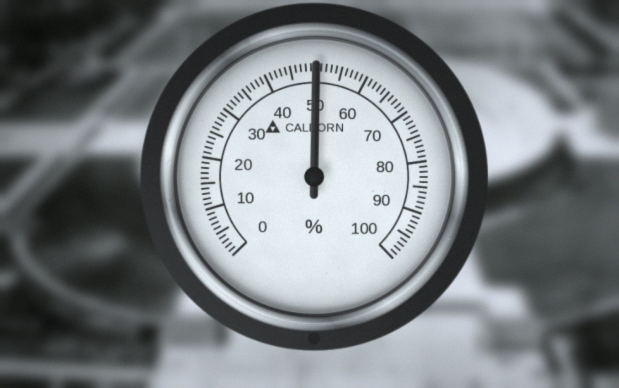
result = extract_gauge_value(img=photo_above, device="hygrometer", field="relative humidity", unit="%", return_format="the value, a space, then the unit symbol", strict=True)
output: 50 %
